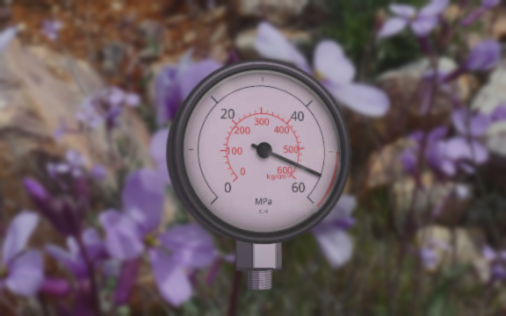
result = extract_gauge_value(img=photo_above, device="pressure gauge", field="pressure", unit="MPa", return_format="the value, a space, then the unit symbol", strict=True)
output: 55 MPa
